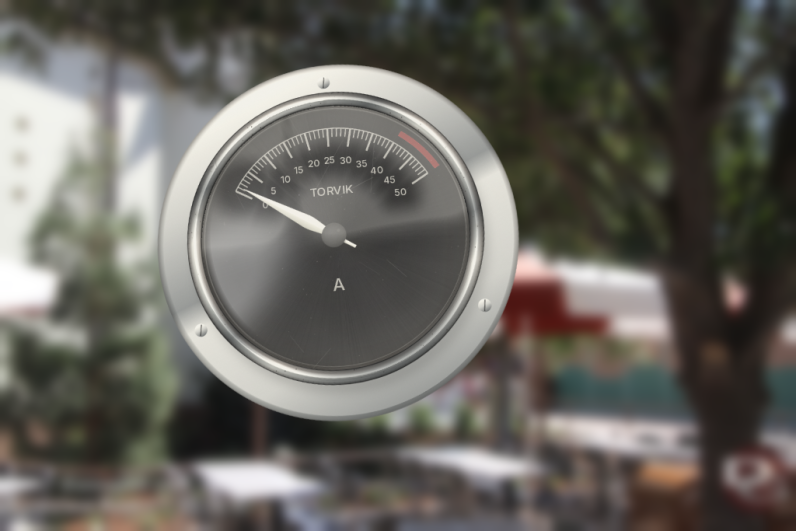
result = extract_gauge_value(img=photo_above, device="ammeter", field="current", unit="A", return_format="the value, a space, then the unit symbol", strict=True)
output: 1 A
